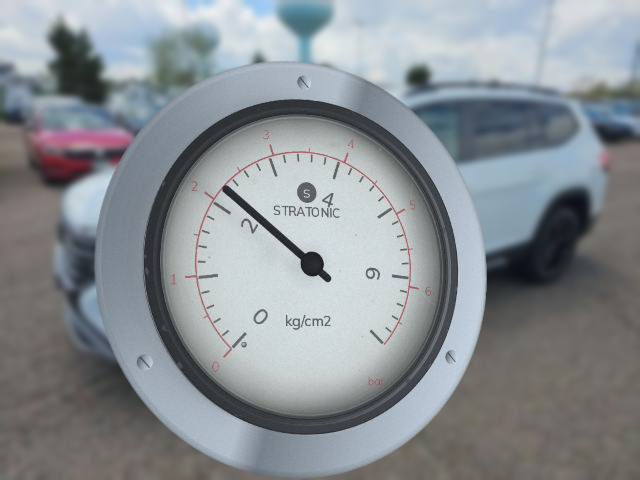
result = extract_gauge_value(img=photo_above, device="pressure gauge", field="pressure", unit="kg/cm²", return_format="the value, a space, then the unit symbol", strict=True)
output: 2.2 kg/cm²
